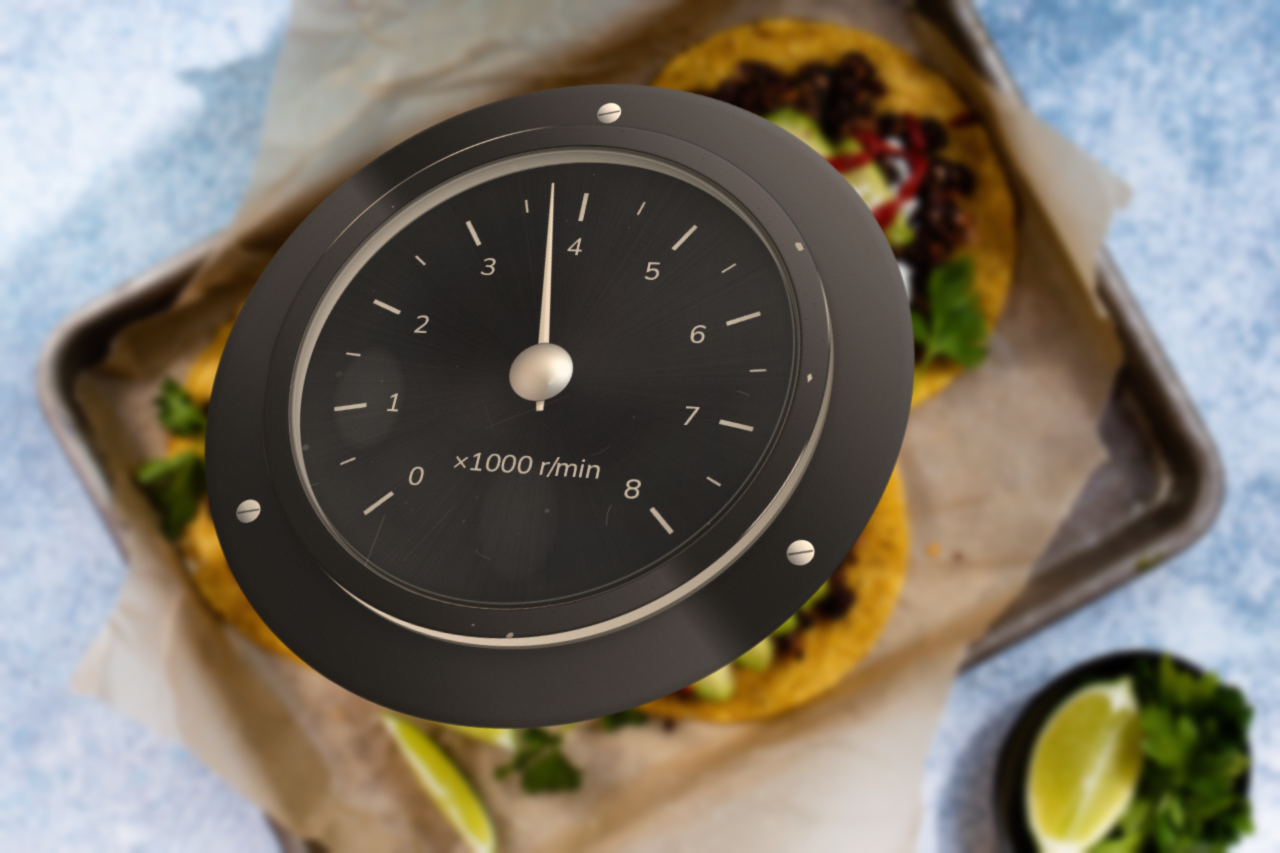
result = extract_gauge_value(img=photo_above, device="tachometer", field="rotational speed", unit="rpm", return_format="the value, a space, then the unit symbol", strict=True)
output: 3750 rpm
